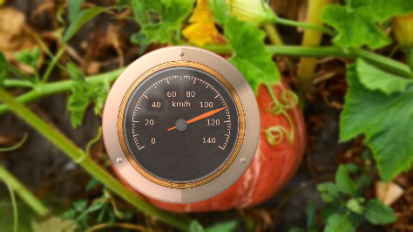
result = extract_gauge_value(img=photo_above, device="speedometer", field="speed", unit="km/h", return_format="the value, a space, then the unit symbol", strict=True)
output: 110 km/h
